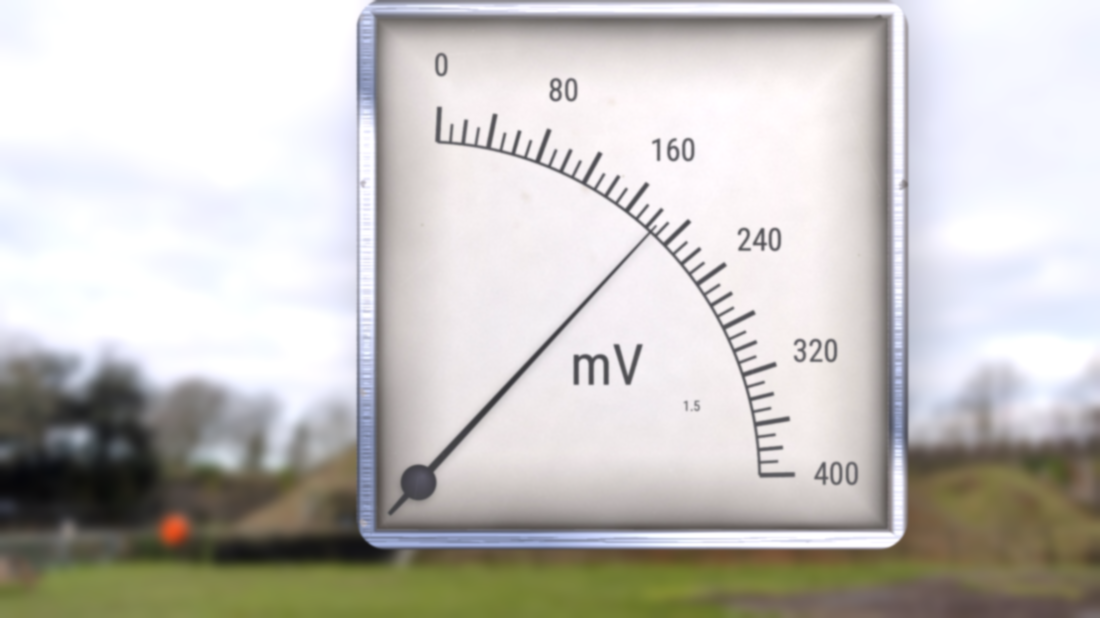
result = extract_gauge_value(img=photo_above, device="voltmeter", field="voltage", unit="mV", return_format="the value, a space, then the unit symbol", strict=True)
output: 185 mV
